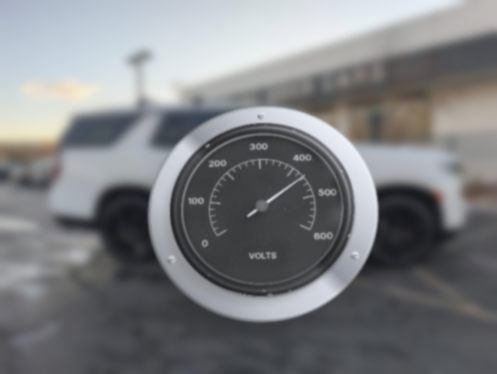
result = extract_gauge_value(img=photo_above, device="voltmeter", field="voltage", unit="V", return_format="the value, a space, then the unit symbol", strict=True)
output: 440 V
